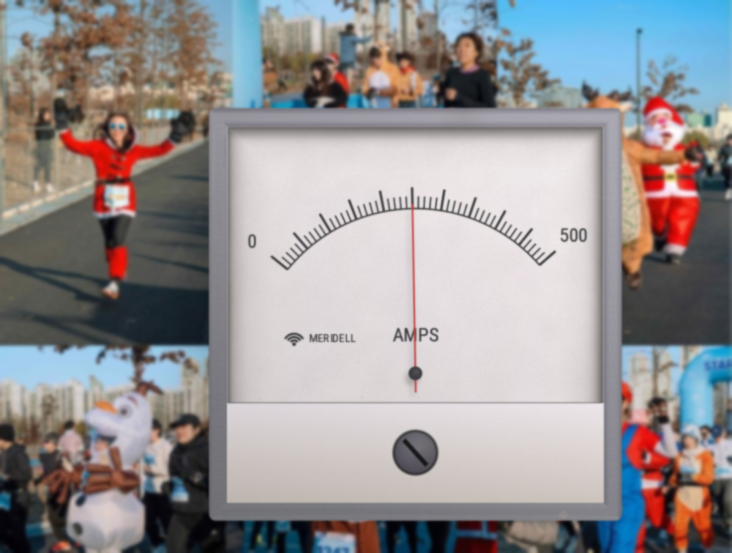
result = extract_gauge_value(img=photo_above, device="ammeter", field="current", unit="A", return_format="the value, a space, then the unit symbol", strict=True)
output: 250 A
